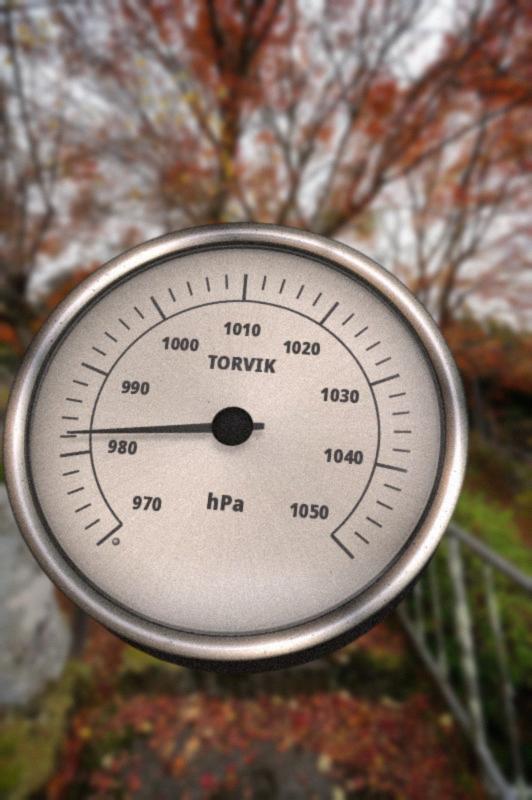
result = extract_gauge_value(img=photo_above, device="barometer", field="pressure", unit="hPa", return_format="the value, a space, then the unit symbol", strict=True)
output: 982 hPa
